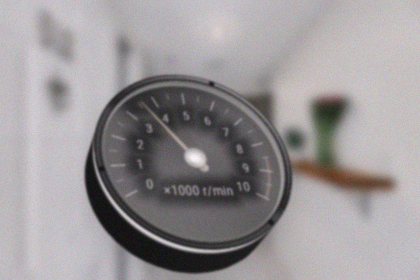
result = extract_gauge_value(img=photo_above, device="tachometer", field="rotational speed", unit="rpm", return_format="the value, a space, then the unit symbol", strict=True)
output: 3500 rpm
